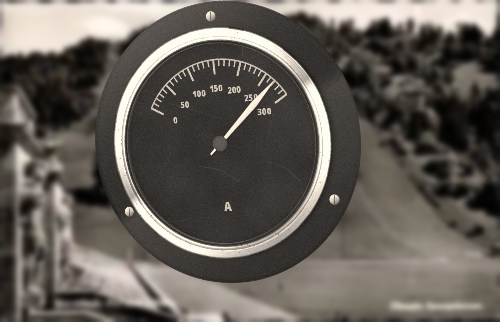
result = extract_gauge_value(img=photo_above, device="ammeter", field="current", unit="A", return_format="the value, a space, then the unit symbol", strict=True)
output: 270 A
